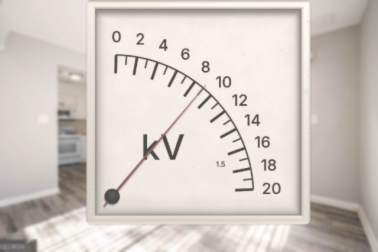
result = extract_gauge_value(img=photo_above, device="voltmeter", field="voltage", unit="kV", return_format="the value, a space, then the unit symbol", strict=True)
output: 9 kV
